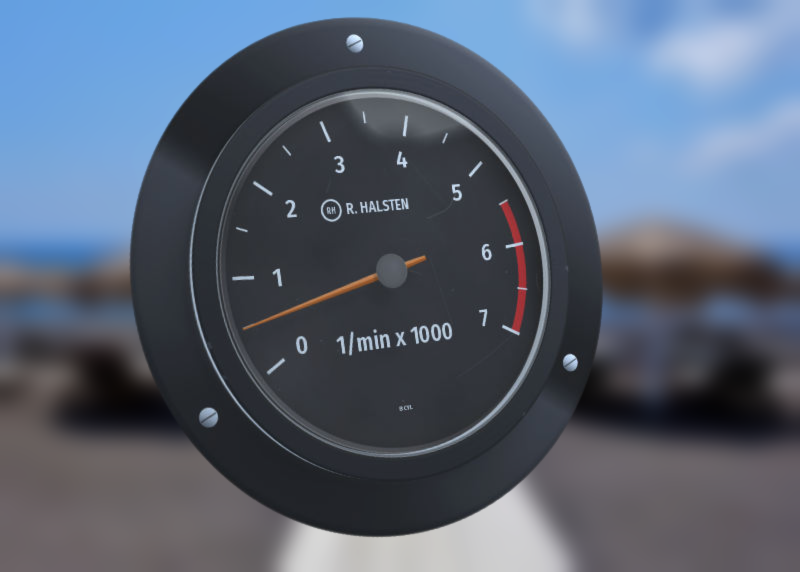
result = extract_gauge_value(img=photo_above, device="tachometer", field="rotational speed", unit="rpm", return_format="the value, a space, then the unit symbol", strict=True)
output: 500 rpm
